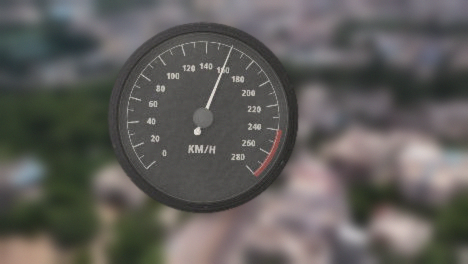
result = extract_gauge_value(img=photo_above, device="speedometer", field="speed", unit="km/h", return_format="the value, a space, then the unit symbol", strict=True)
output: 160 km/h
